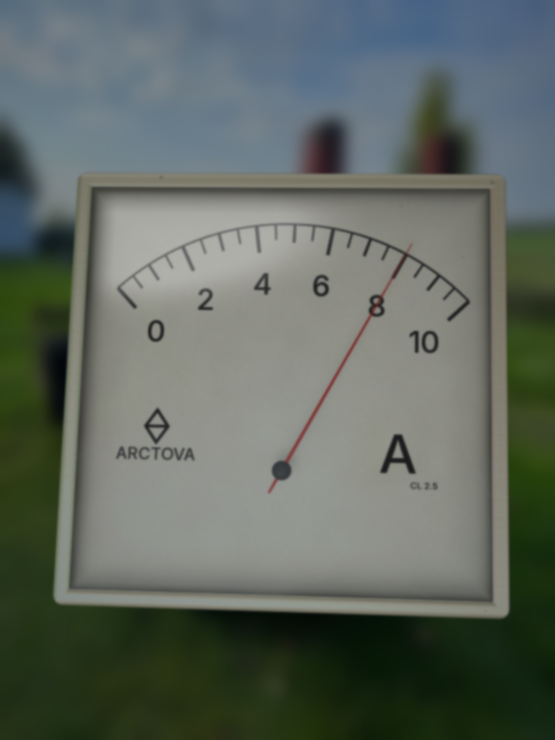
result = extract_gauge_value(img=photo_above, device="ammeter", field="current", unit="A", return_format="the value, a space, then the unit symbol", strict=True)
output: 8 A
